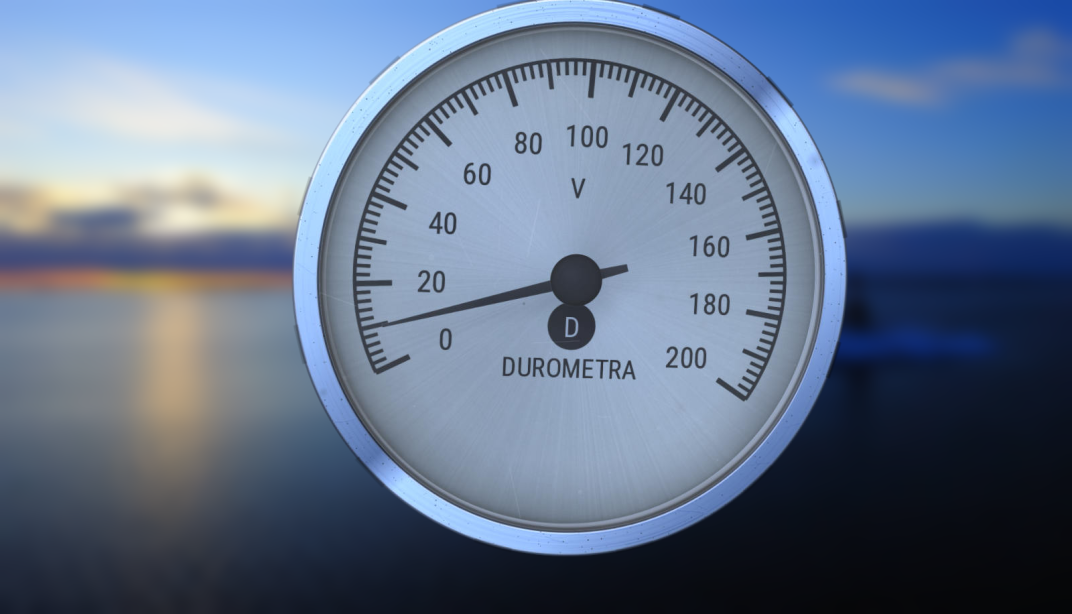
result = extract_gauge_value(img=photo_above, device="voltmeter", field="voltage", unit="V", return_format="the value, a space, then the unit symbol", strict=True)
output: 10 V
